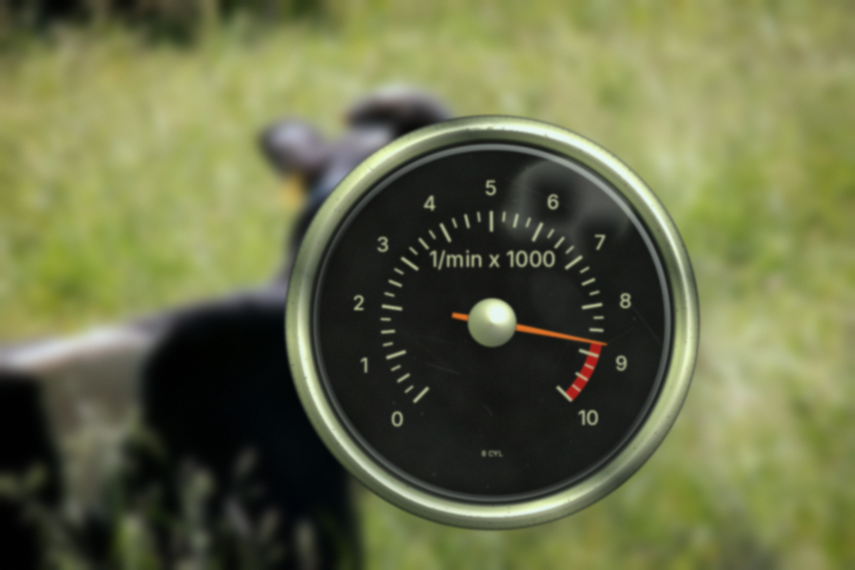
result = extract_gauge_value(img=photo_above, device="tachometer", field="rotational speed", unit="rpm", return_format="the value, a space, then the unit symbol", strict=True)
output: 8750 rpm
